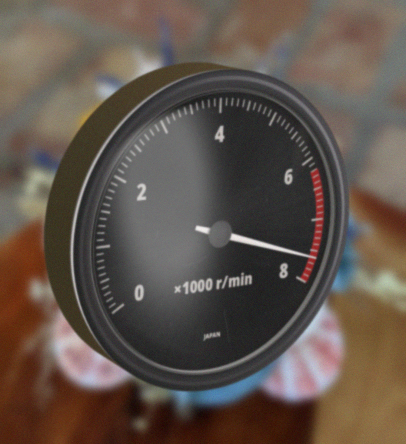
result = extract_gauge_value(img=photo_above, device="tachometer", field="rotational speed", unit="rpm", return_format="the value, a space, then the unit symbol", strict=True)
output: 7600 rpm
